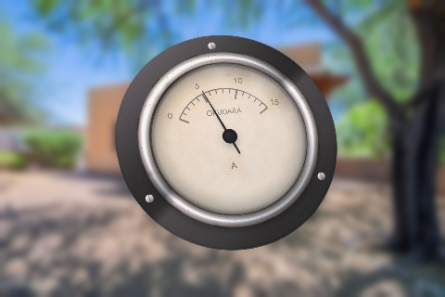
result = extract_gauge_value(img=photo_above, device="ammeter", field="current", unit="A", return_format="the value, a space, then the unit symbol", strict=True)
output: 5 A
